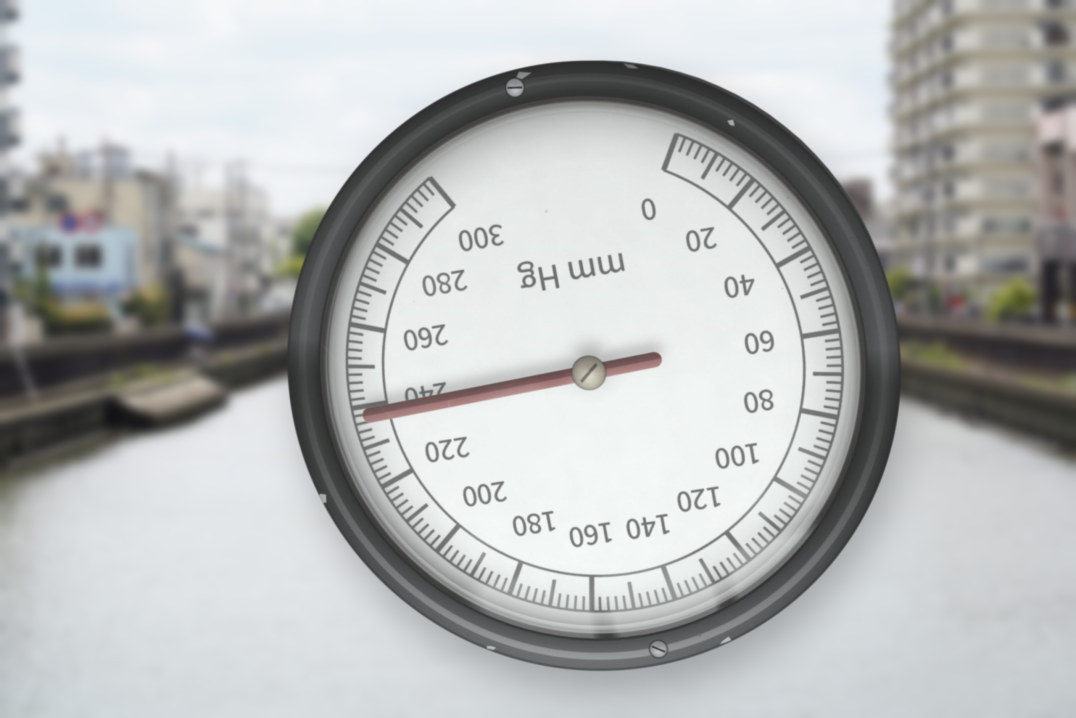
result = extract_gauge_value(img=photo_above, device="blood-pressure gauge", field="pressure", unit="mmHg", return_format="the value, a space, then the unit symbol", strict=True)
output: 238 mmHg
